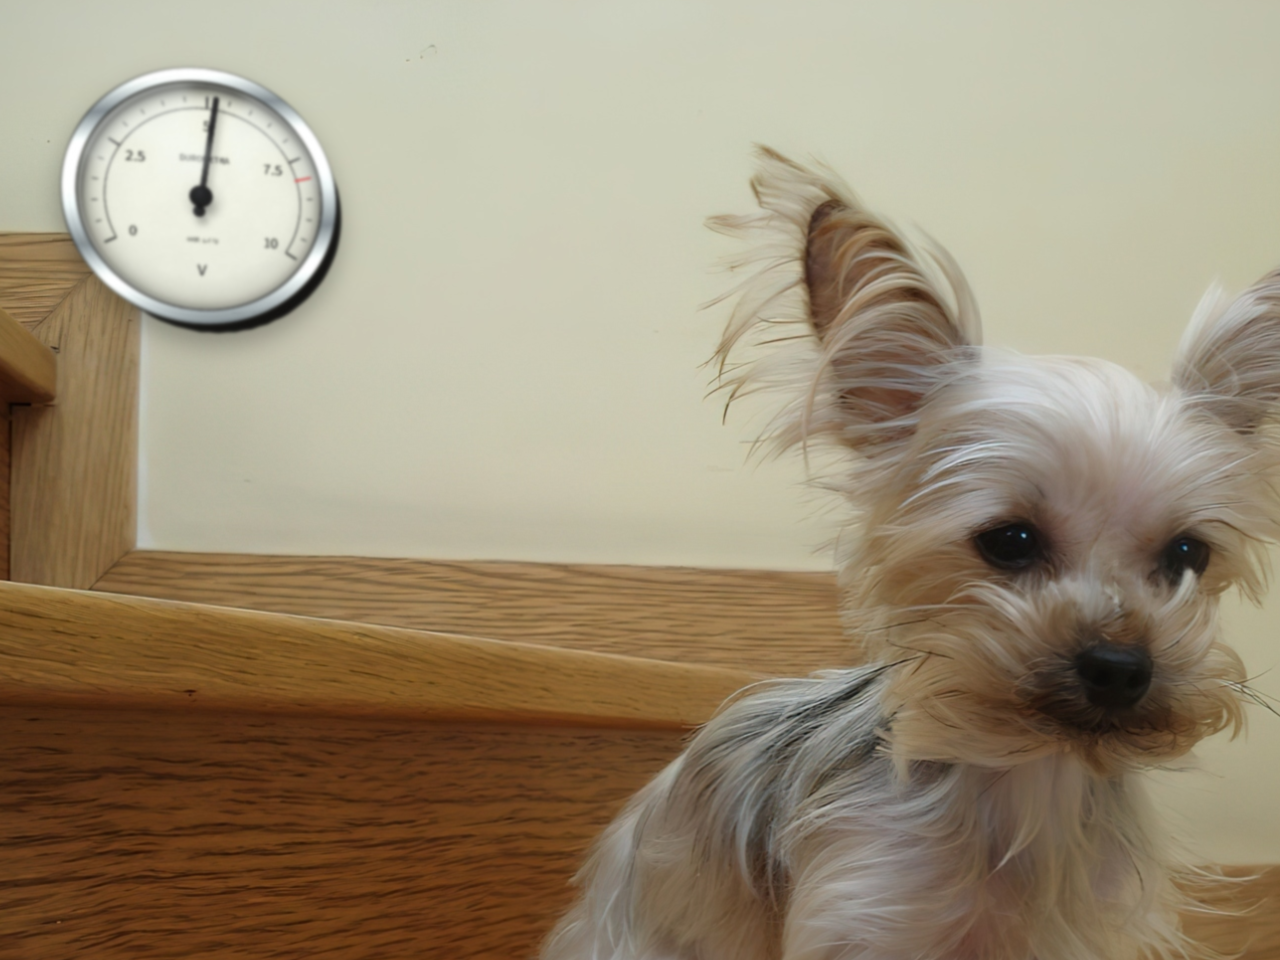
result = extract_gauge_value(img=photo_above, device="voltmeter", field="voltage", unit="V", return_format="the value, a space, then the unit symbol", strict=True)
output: 5.25 V
